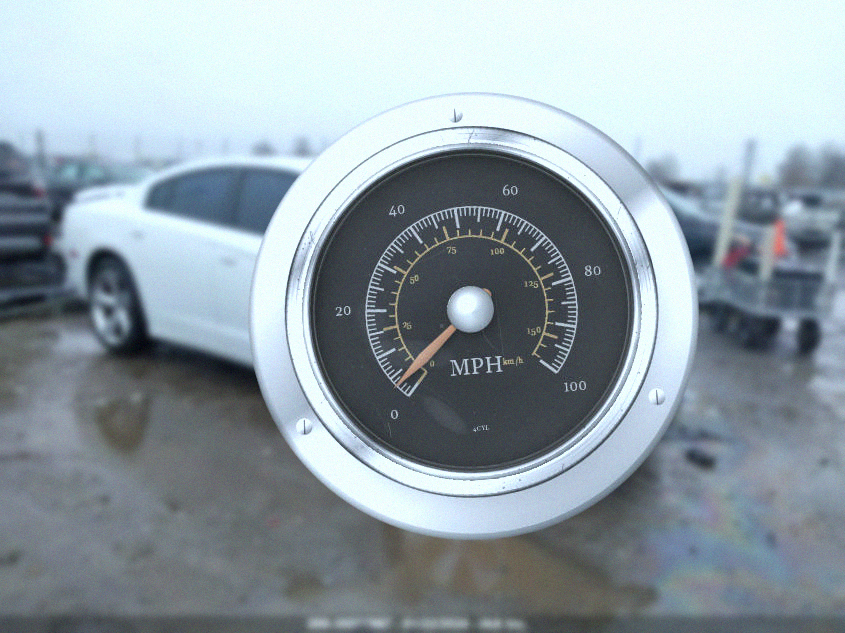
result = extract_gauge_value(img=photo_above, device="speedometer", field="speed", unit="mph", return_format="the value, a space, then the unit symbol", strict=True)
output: 3 mph
